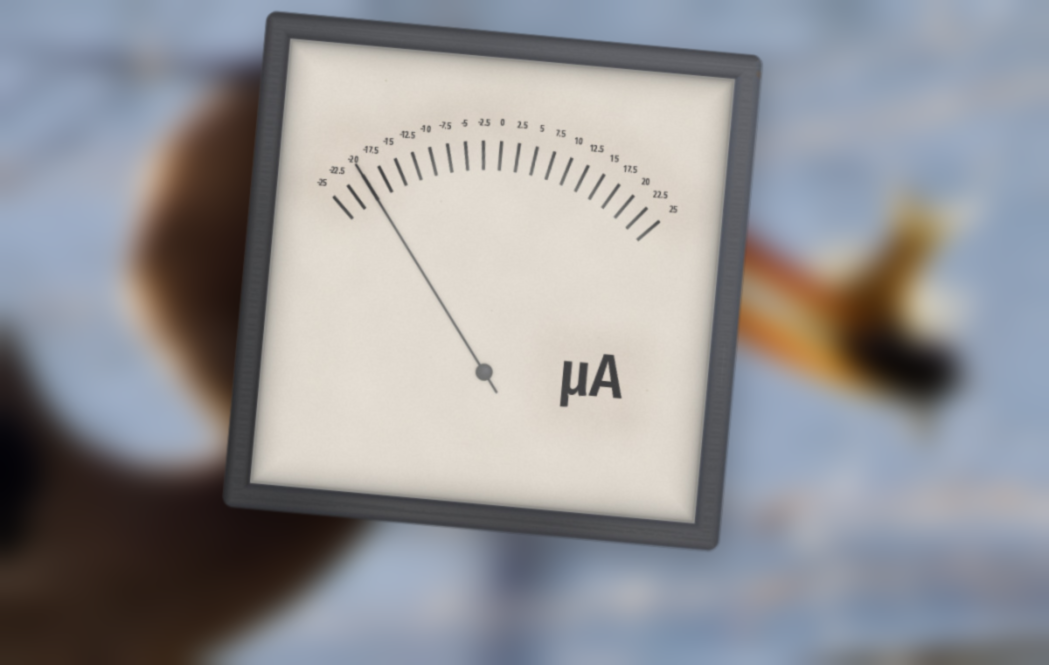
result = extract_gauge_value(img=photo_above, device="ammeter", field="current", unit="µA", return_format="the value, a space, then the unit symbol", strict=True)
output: -20 µA
